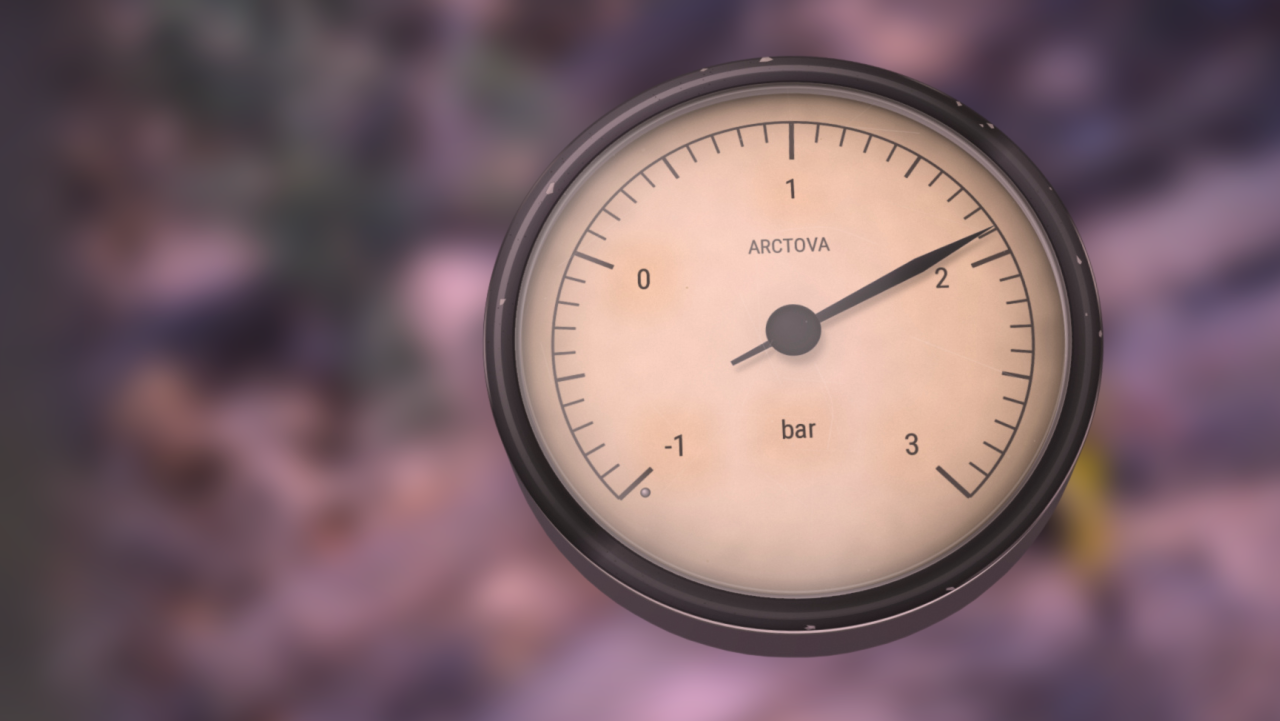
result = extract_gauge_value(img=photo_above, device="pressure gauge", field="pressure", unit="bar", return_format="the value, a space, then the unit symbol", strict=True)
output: 1.9 bar
